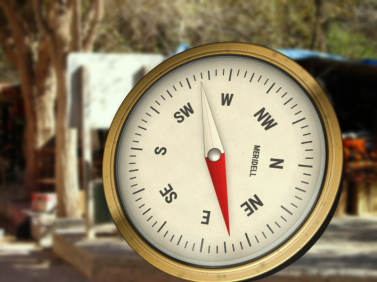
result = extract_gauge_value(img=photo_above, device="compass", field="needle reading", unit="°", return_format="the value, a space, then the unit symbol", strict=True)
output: 70 °
